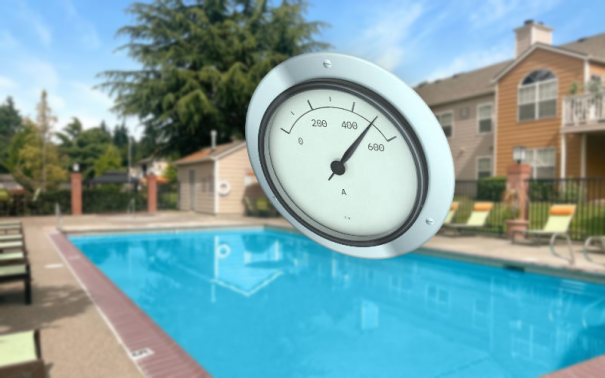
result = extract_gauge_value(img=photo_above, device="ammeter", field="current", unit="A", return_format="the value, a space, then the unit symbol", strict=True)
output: 500 A
